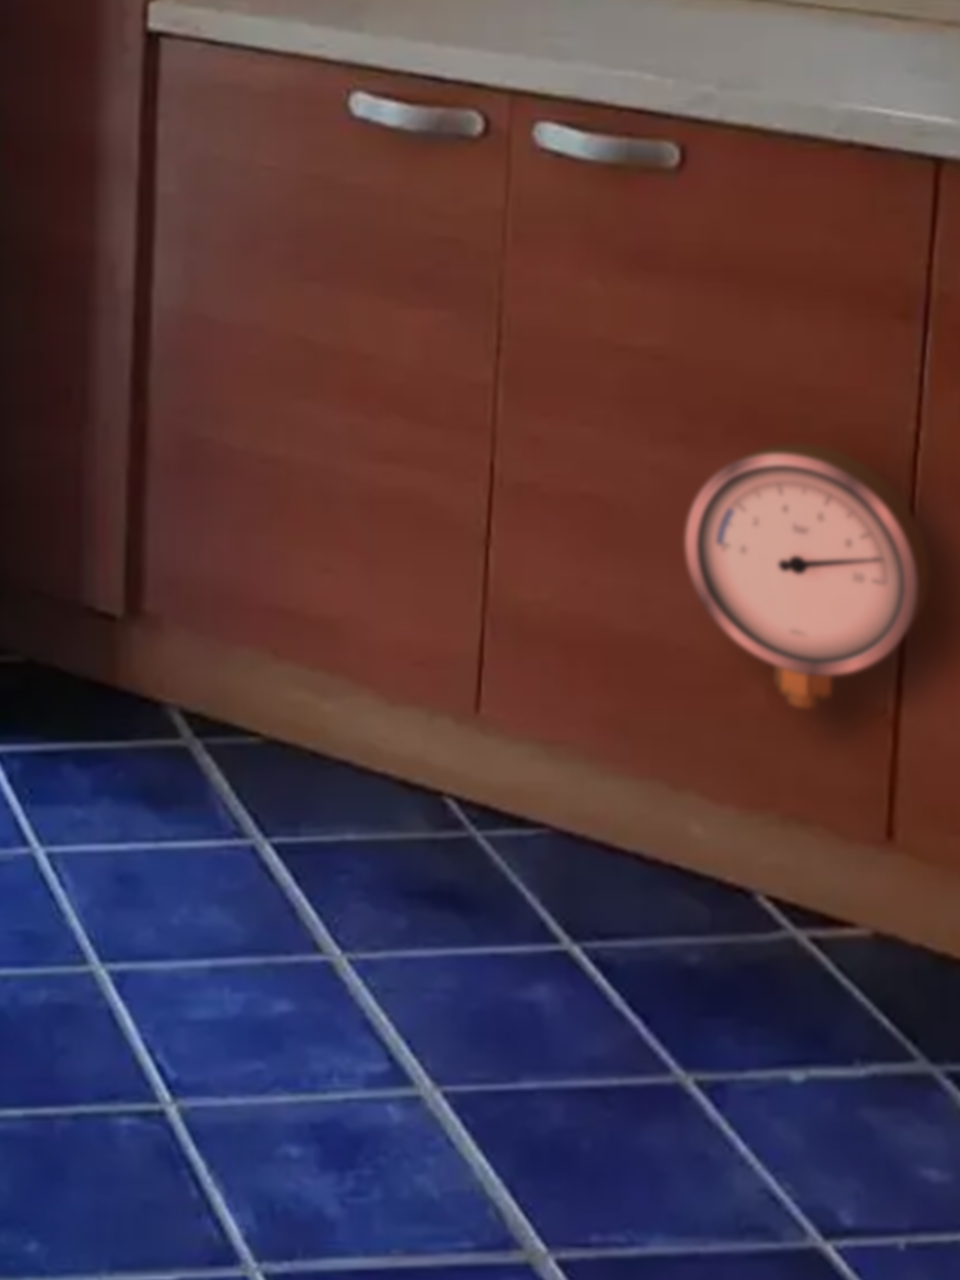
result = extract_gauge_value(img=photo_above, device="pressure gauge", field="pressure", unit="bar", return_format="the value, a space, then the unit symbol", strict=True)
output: 9 bar
